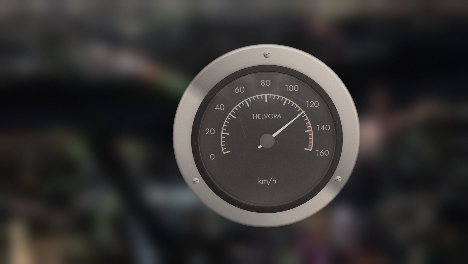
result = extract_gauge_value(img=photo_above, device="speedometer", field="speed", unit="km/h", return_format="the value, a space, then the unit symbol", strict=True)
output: 120 km/h
